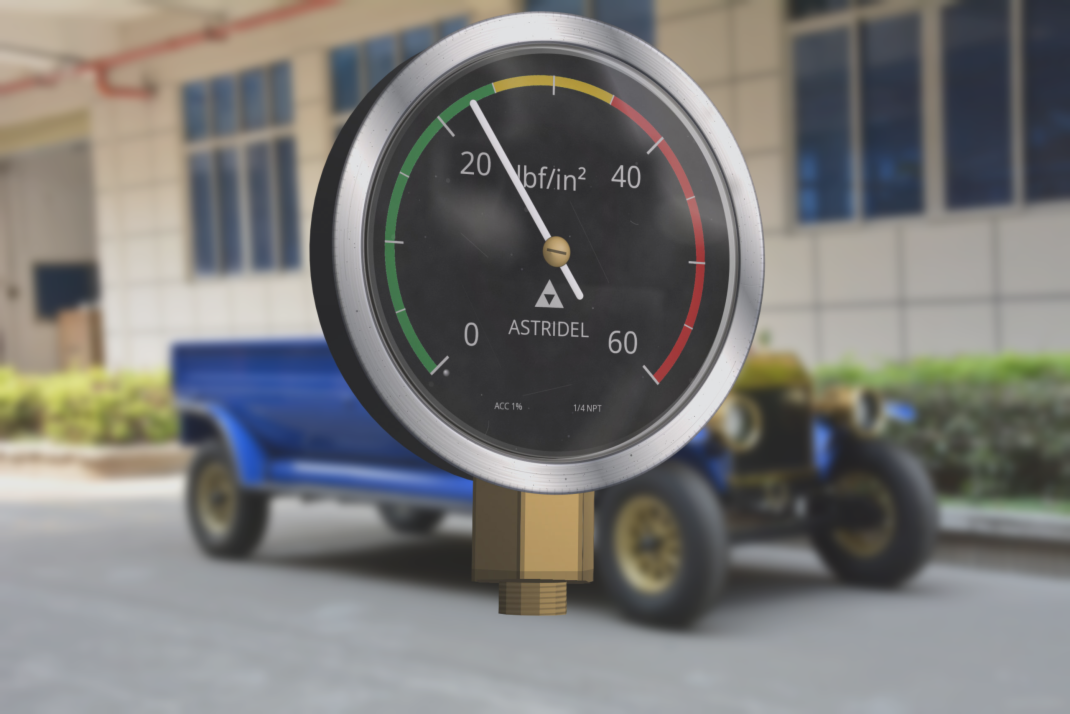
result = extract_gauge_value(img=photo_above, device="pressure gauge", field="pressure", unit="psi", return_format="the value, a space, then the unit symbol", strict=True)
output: 22.5 psi
